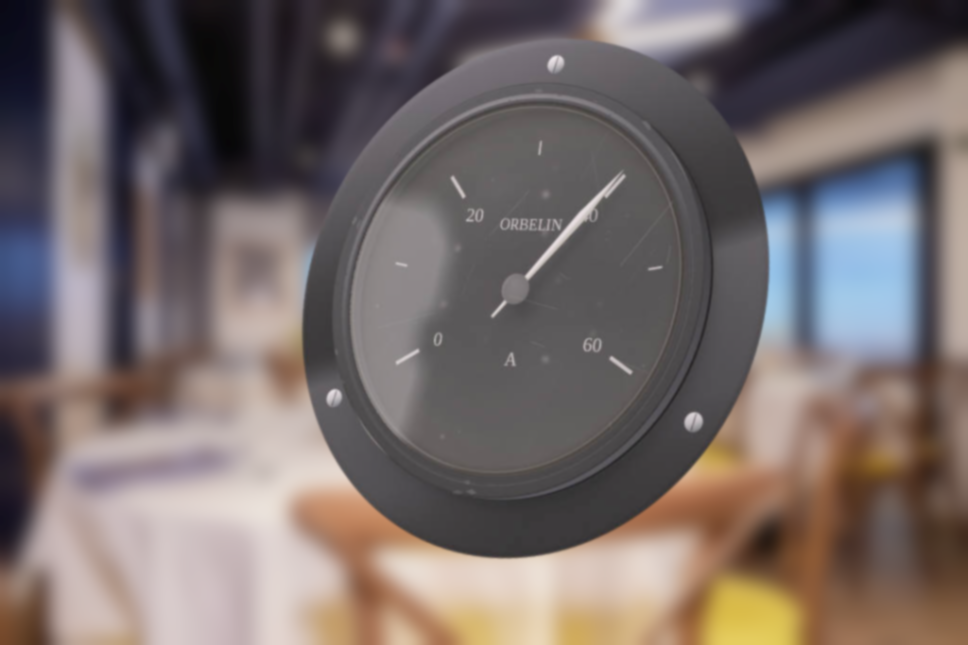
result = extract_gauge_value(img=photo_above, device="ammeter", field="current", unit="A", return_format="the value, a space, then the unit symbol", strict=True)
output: 40 A
